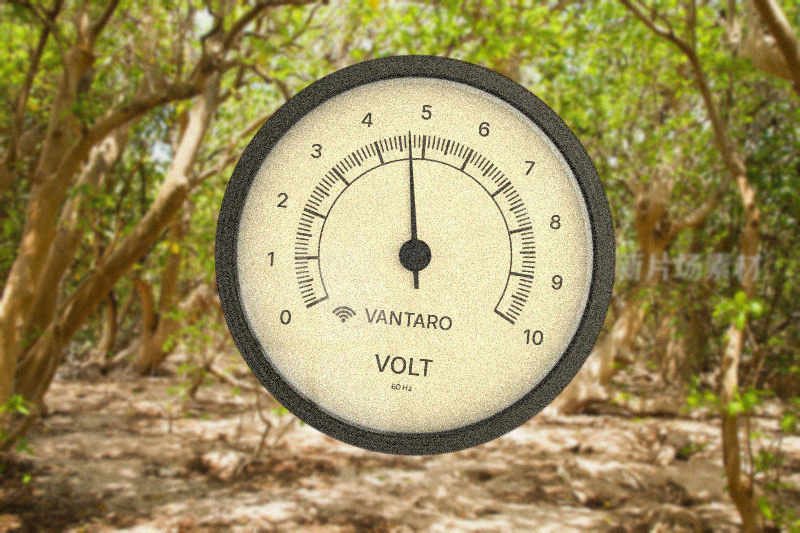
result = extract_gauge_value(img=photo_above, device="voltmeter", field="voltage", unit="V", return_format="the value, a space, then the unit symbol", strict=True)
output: 4.7 V
